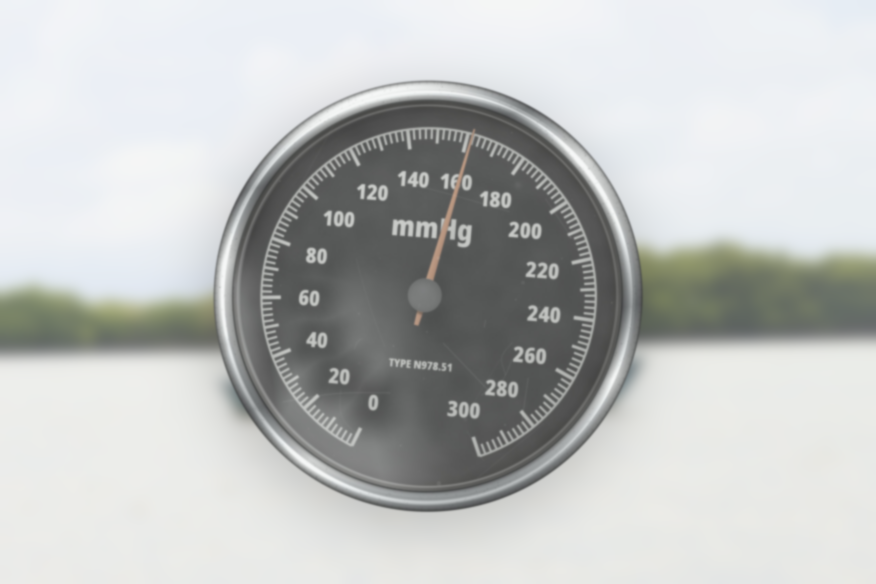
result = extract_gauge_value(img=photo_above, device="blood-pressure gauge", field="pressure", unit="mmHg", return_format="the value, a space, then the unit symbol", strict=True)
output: 162 mmHg
